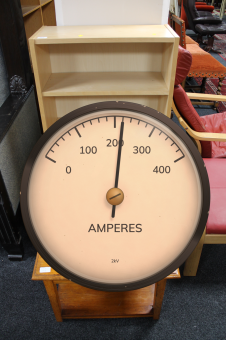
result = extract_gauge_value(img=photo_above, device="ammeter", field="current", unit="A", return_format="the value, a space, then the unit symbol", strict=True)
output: 220 A
